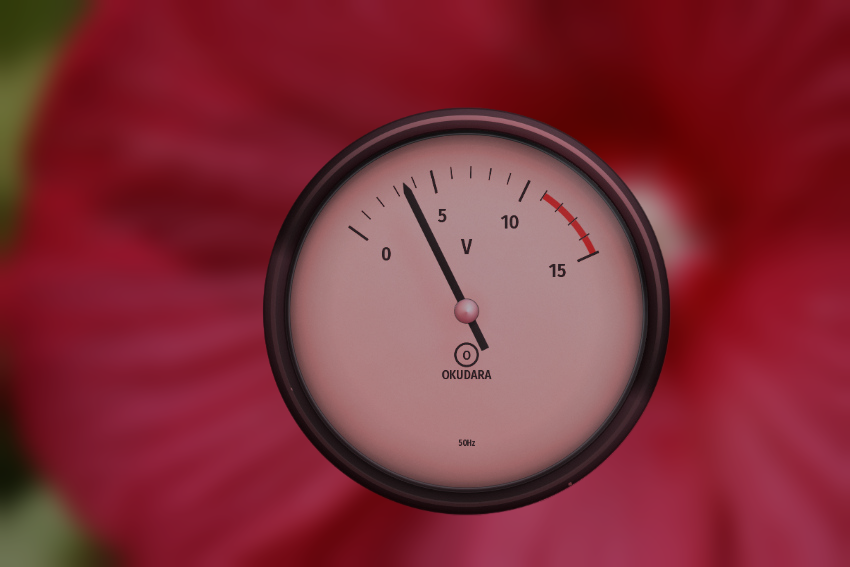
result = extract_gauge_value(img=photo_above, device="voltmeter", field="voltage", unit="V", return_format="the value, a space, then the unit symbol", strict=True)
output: 3.5 V
